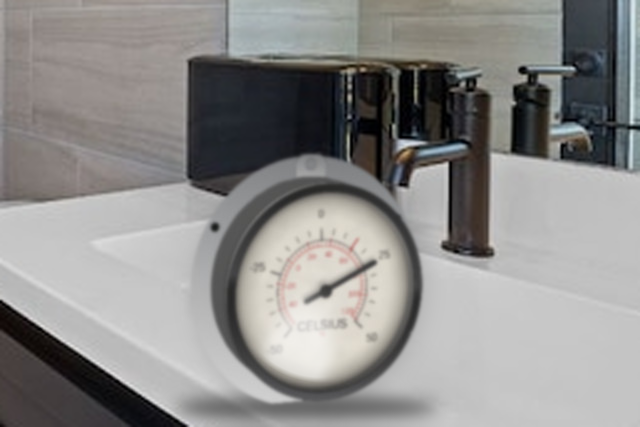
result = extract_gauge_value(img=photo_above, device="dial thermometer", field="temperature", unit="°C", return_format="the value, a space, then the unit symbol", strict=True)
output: 25 °C
